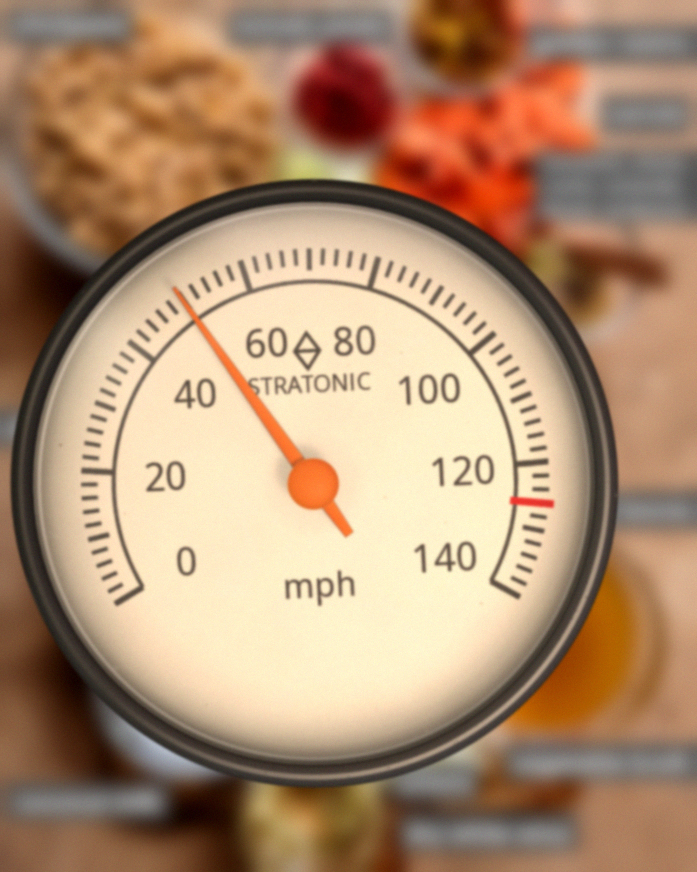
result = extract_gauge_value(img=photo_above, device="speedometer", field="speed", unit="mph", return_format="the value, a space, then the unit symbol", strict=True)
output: 50 mph
